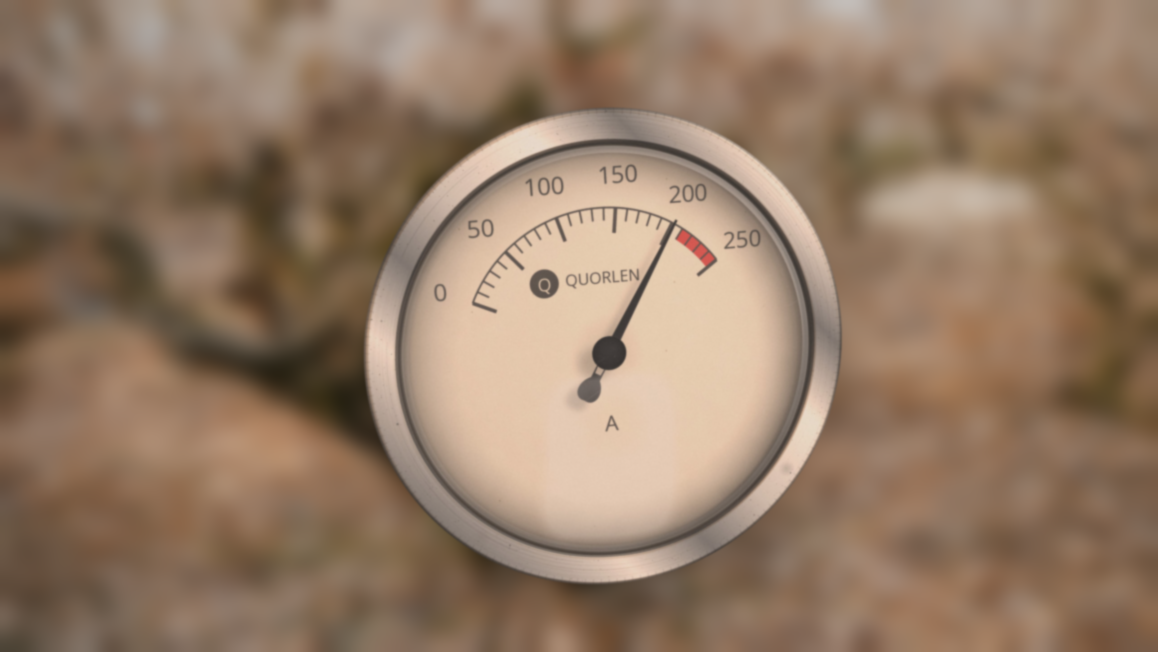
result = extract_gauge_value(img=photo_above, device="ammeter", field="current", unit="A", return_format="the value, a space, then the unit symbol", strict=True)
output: 200 A
